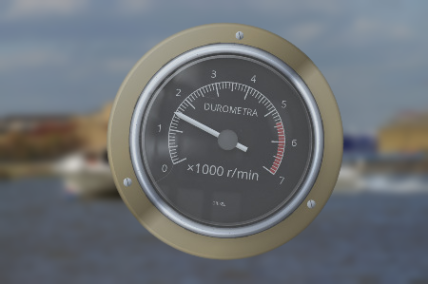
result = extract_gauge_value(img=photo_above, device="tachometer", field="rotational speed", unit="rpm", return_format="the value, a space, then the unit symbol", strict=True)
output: 1500 rpm
